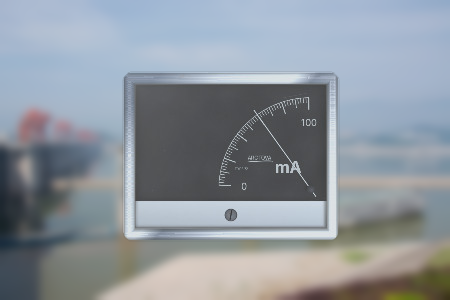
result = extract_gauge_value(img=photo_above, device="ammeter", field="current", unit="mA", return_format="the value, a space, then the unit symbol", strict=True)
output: 60 mA
